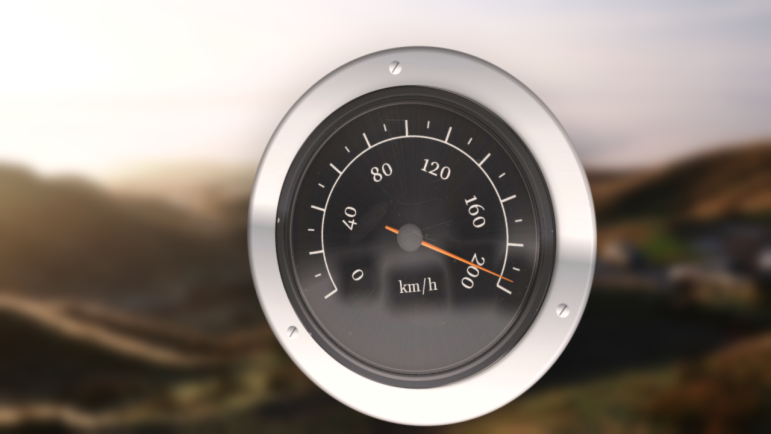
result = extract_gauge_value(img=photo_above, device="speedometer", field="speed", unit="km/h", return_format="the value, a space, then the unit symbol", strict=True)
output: 195 km/h
